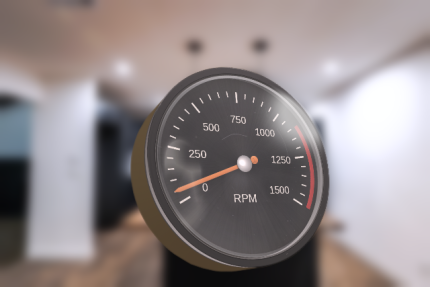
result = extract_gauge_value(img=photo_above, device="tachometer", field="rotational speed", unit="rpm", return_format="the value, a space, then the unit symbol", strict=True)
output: 50 rpm
